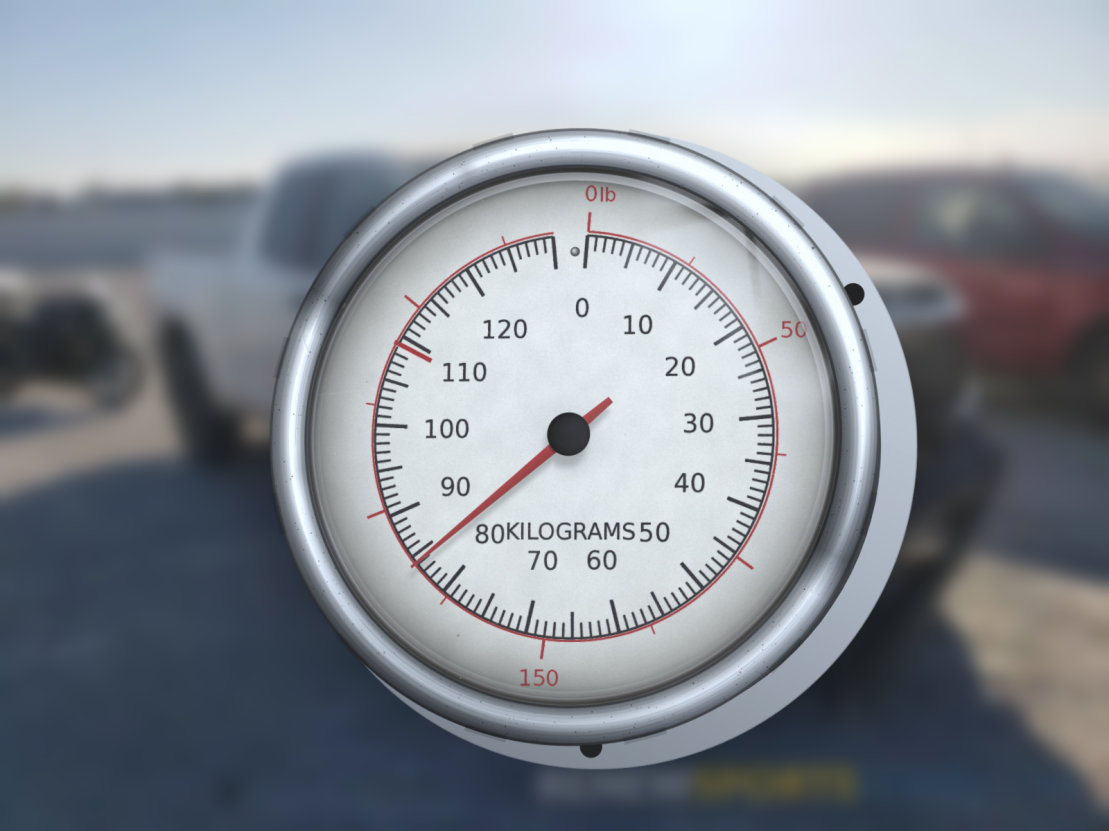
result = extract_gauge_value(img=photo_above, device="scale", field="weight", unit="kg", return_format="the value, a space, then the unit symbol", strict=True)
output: 84 kg
